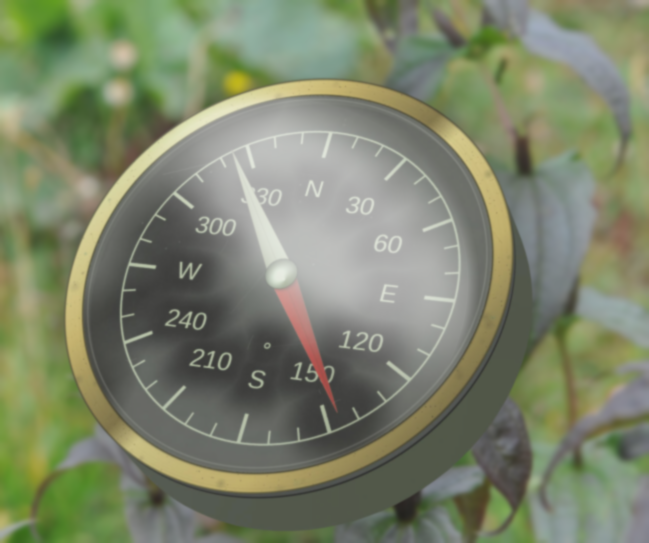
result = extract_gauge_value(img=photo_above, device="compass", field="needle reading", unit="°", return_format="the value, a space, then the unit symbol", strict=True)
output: 145 °
